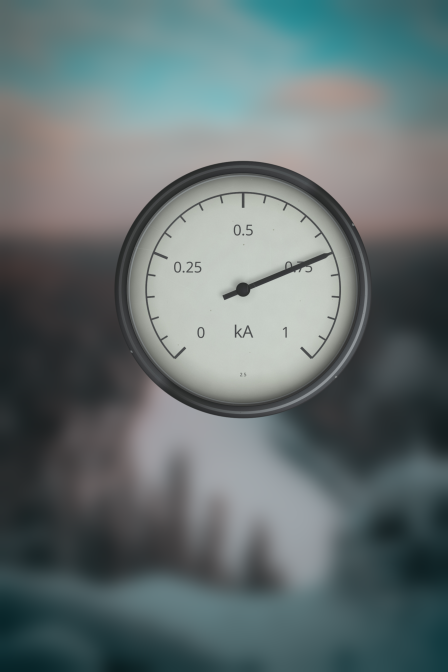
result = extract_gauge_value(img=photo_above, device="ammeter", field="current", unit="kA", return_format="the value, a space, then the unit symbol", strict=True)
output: 0.75 kA
